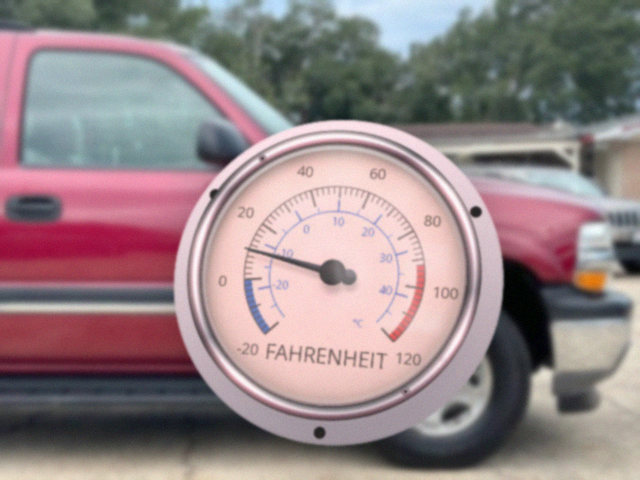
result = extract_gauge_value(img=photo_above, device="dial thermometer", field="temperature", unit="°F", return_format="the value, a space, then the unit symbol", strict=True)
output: 10 °F
